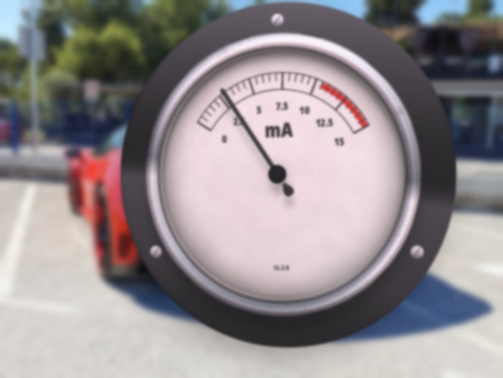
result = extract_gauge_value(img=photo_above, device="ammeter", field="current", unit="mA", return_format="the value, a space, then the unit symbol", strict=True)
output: 3 mA
